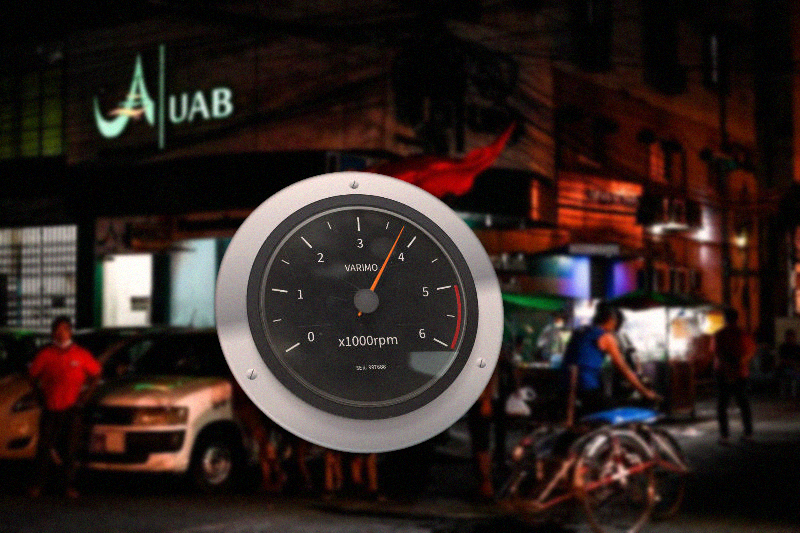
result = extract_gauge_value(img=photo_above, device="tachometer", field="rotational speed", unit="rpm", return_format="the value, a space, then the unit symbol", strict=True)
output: 3750 rpm
